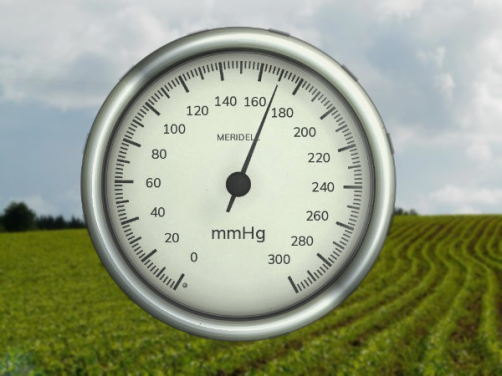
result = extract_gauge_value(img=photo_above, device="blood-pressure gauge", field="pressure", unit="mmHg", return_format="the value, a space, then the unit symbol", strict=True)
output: 170 mmHg
